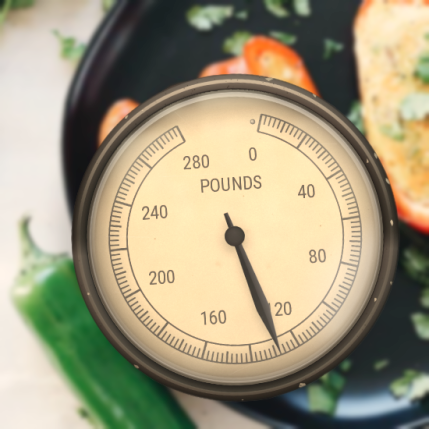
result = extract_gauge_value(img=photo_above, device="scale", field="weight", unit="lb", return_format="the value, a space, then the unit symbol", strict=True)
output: 128 lb
